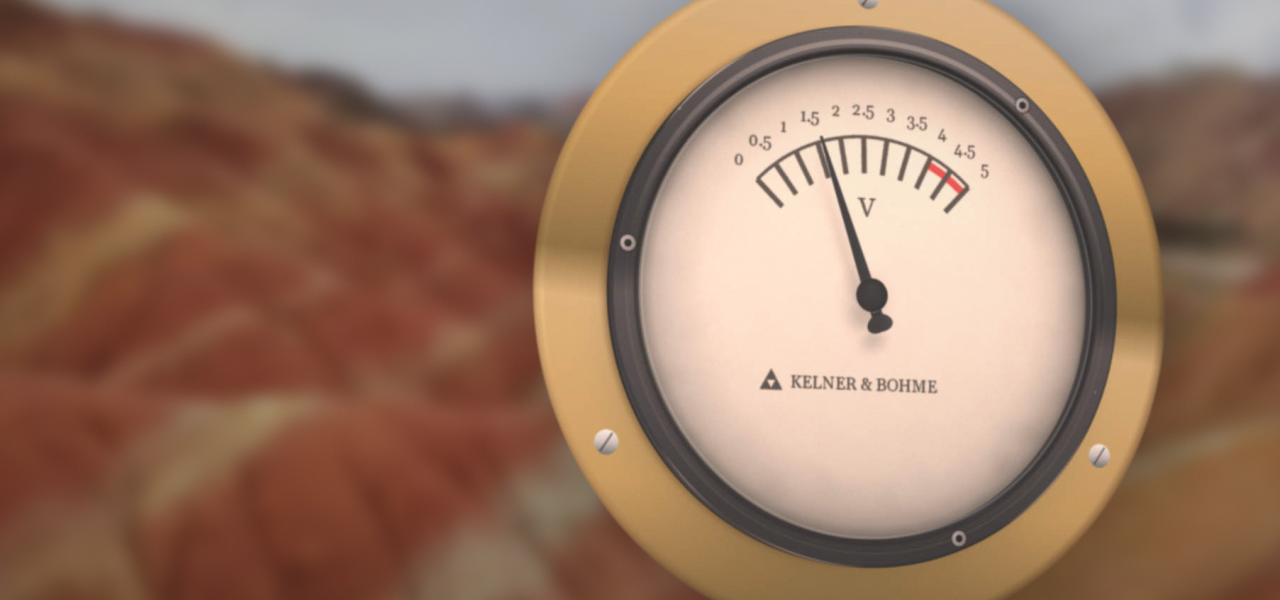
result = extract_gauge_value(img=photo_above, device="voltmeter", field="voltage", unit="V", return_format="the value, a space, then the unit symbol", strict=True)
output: 1.5 V
